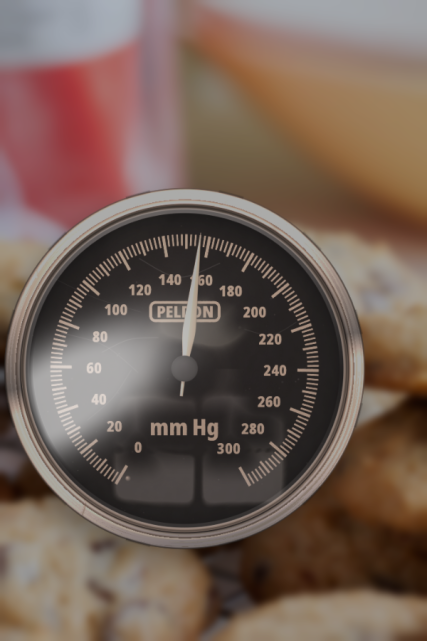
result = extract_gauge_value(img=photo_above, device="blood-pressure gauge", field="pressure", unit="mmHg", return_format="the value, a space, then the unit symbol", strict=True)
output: 156 mmHg
